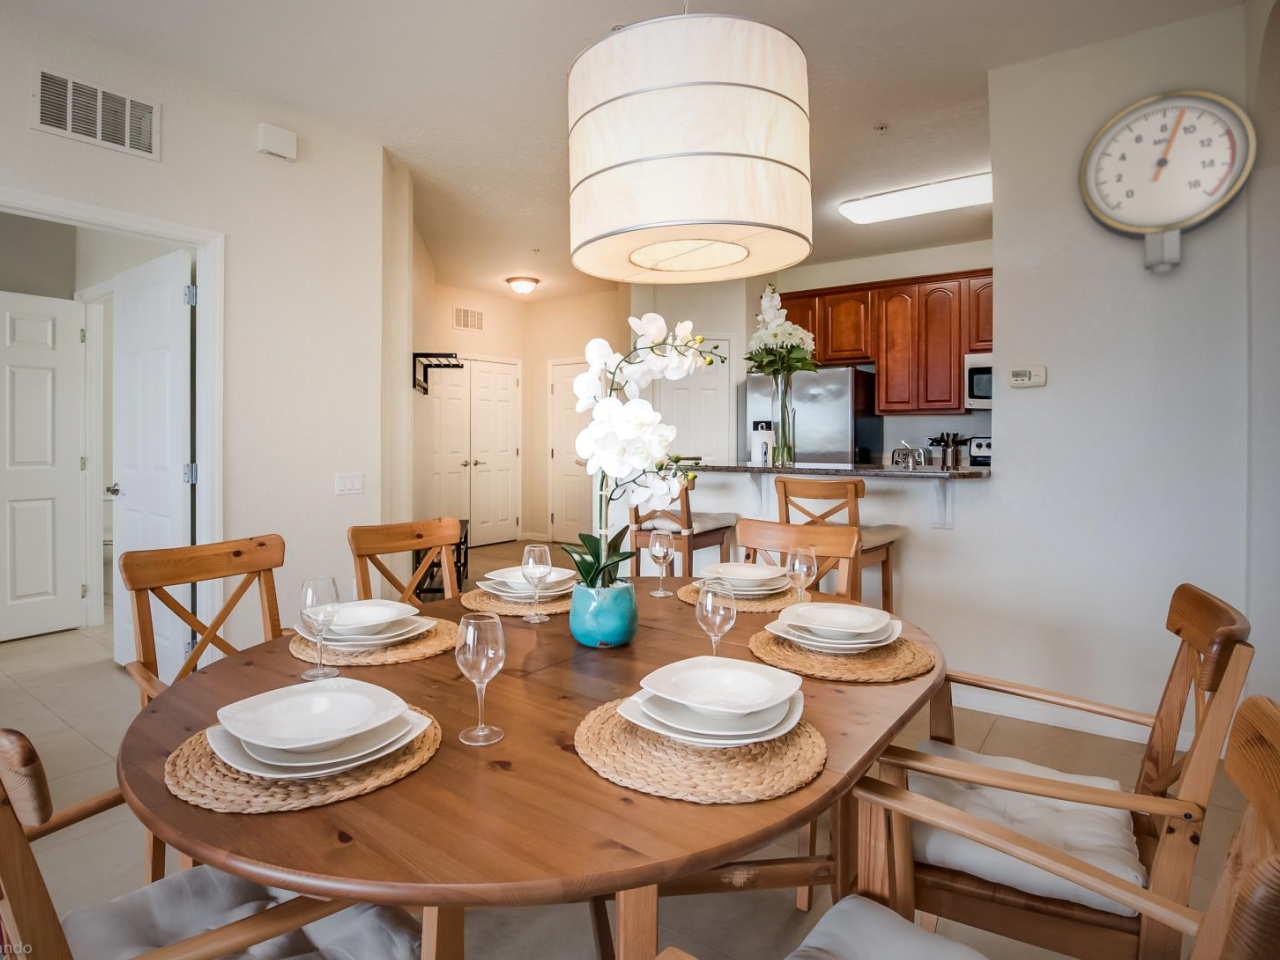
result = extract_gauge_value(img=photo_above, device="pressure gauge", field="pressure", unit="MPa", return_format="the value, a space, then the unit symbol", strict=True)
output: 9 MPa
